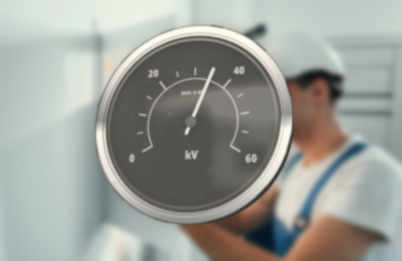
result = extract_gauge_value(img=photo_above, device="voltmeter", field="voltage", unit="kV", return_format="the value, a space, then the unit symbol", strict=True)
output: 35 kV
